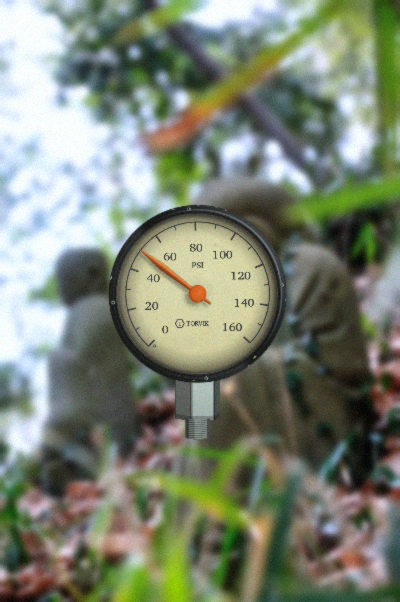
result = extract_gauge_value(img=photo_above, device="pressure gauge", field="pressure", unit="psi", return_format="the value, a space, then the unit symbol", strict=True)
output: 50 psi
